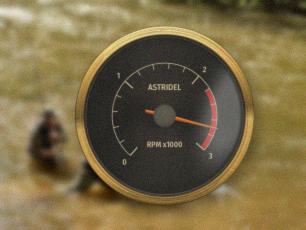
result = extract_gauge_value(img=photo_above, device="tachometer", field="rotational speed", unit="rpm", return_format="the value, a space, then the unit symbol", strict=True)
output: 2700 rpm
